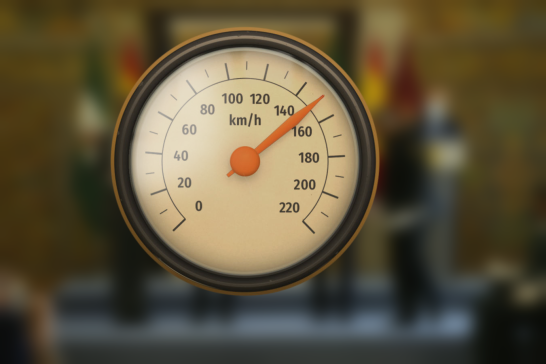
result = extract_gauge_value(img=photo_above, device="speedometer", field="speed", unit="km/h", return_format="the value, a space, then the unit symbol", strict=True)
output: 150 km/h
